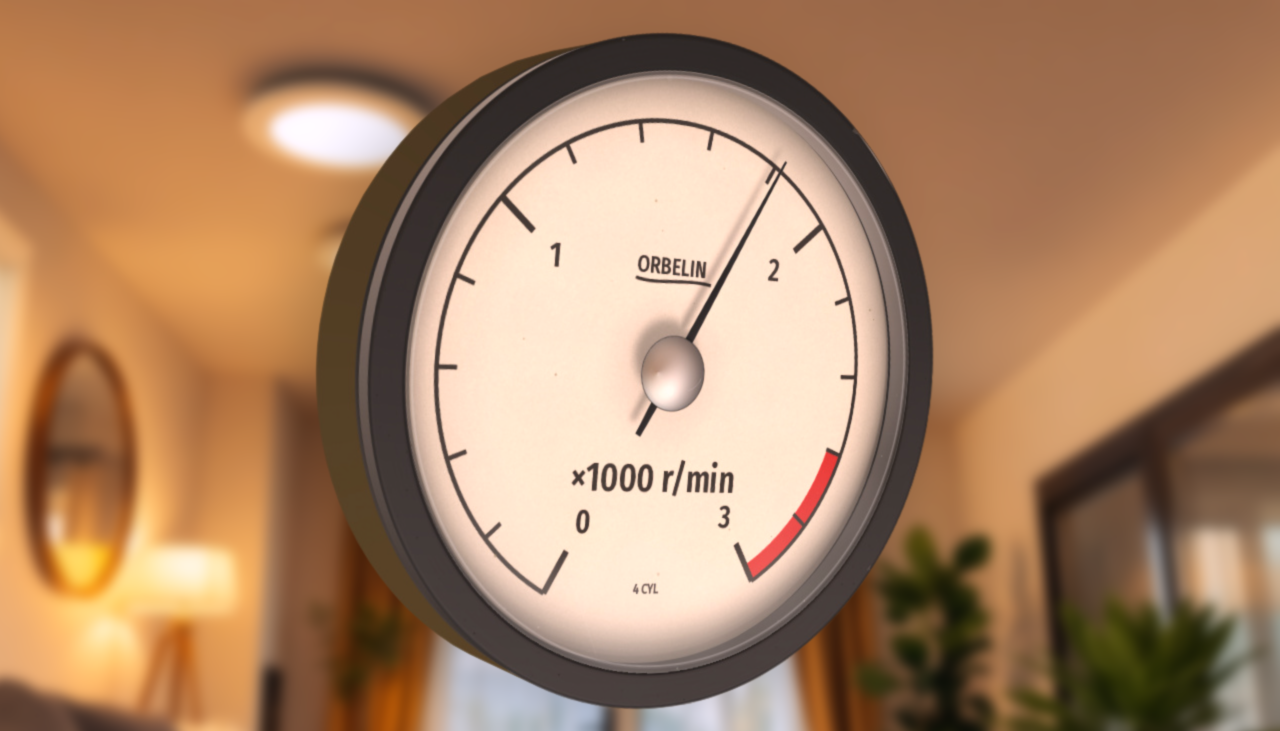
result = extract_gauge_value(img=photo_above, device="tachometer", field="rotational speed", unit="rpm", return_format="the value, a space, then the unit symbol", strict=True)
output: 1800 rpm
